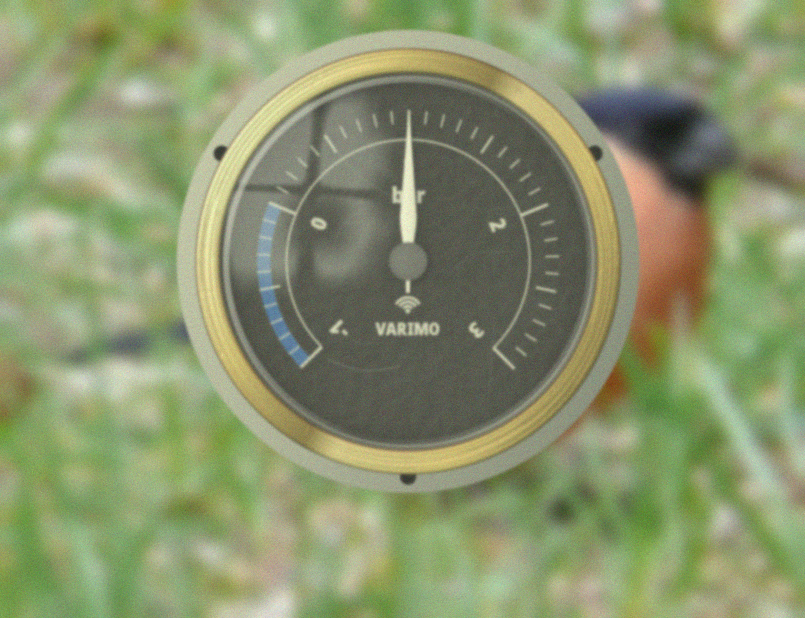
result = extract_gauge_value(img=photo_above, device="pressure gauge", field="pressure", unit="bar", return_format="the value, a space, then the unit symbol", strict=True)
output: 1 bar
